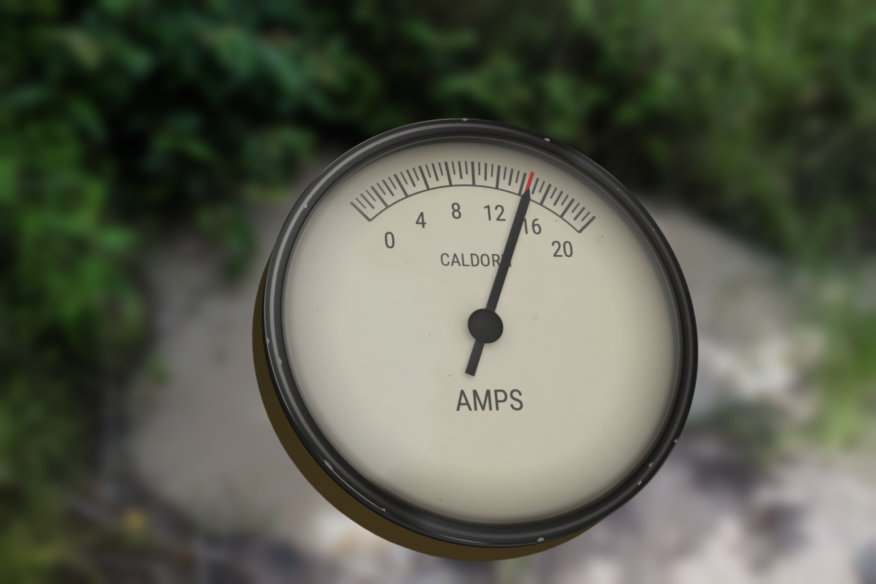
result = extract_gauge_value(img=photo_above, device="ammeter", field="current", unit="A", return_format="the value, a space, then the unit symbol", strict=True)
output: 14.5 A
